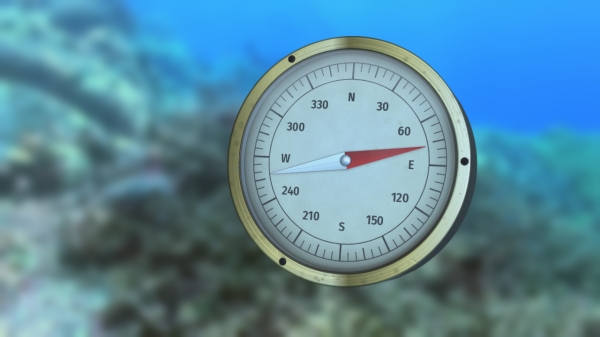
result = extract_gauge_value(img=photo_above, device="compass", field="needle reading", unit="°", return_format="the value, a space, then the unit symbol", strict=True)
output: 77.5 °
